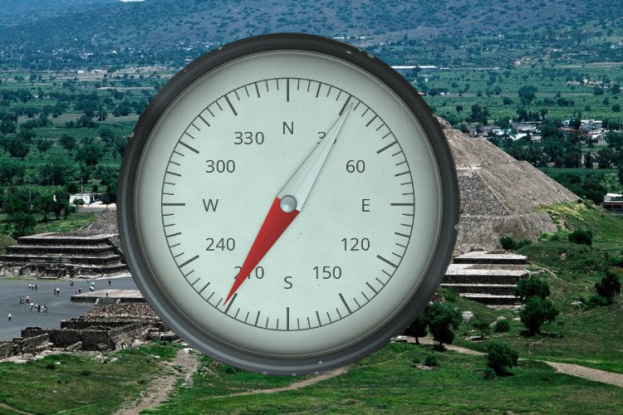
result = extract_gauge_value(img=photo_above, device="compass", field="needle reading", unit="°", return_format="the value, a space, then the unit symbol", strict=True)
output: 212.5 °
